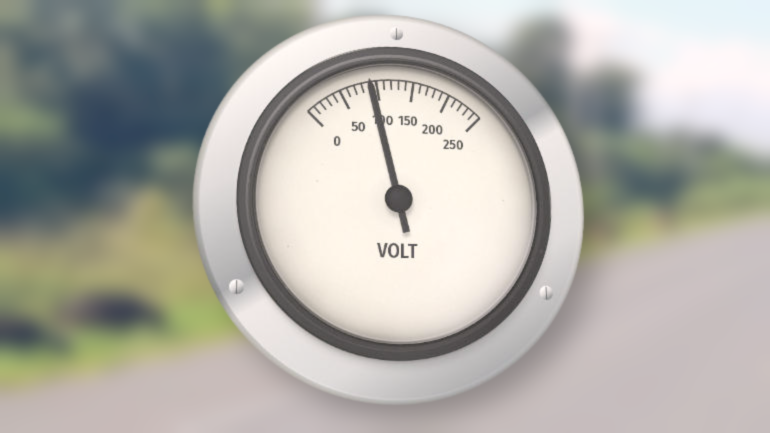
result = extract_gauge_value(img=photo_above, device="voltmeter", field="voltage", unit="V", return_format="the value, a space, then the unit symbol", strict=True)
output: 90 V
